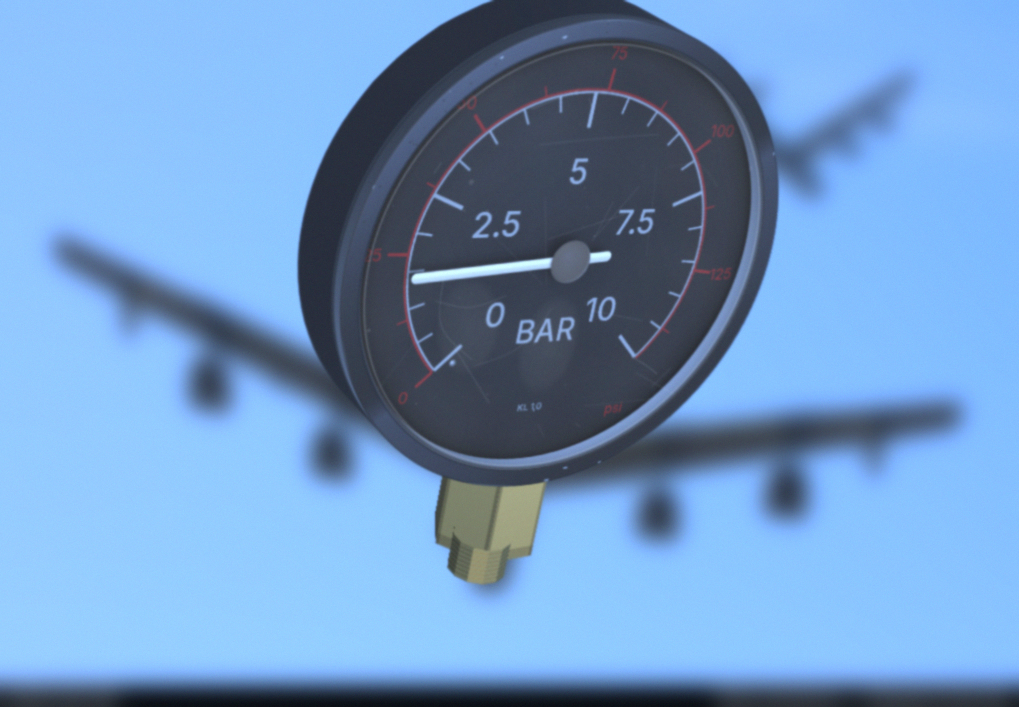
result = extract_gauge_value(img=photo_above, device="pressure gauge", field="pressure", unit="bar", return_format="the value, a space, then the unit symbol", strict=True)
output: 1.5 bar
